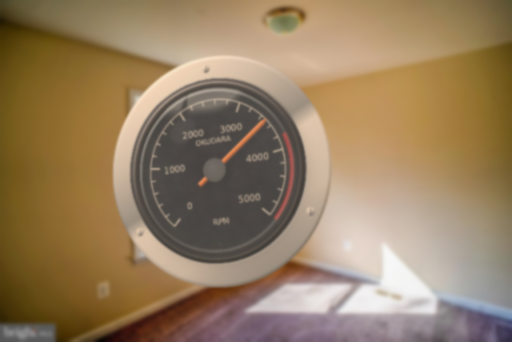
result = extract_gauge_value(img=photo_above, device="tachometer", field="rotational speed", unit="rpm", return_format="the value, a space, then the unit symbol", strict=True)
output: 3500 rpm
